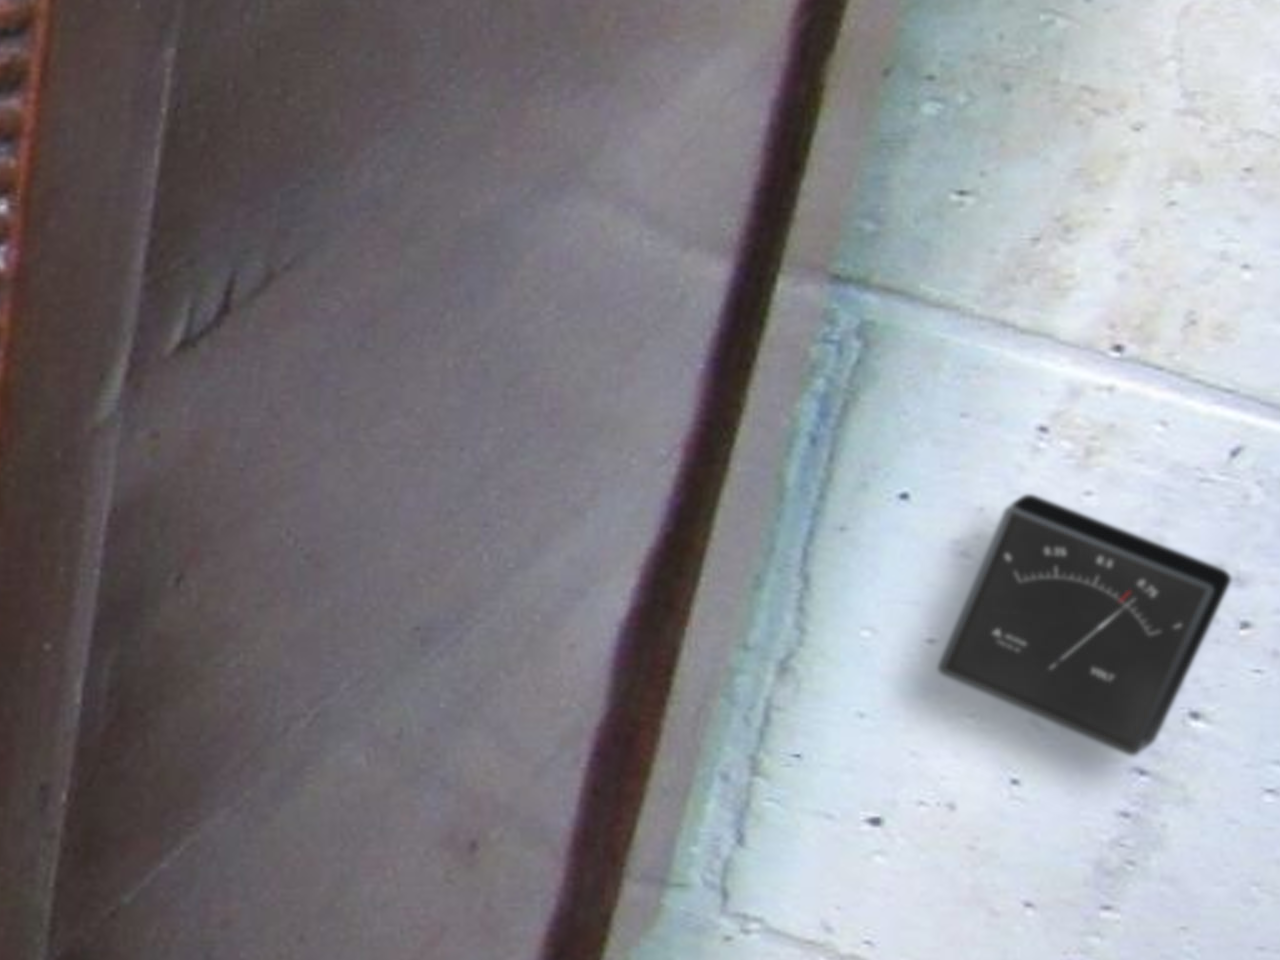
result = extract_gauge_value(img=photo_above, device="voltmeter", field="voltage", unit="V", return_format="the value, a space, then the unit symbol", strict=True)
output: 0.75 V
